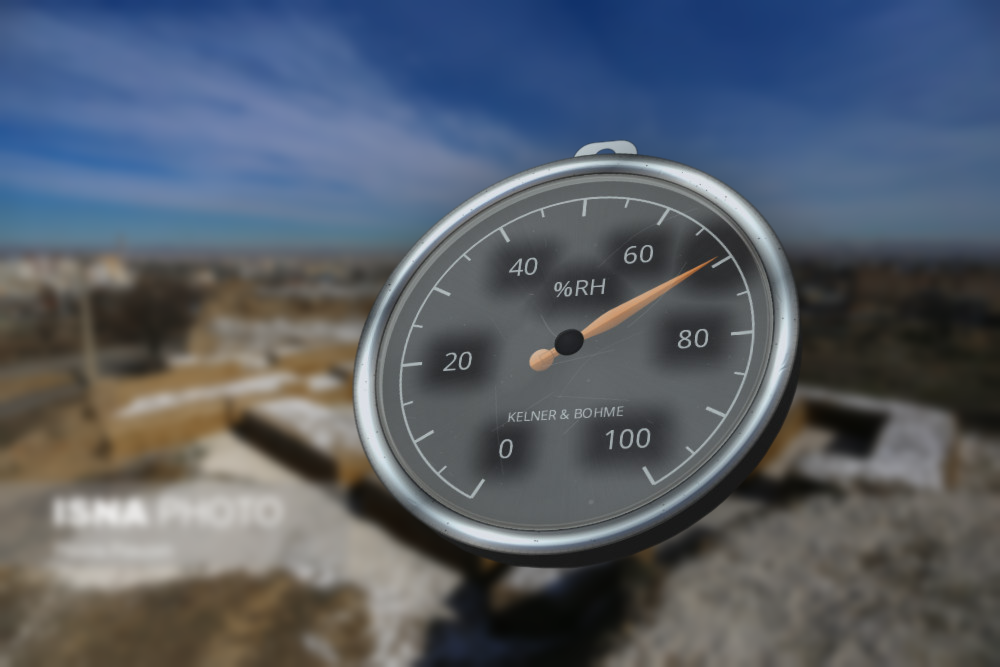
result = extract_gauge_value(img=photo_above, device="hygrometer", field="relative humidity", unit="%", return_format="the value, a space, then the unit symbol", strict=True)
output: 70 %
